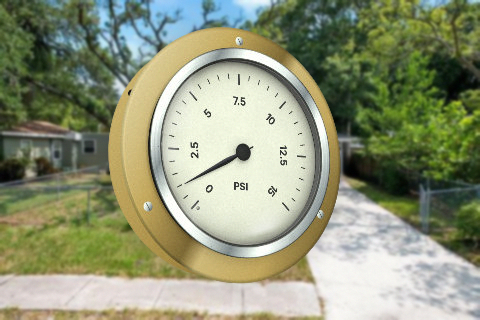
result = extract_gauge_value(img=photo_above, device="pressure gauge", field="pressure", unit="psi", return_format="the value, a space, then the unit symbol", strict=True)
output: 1 psi
